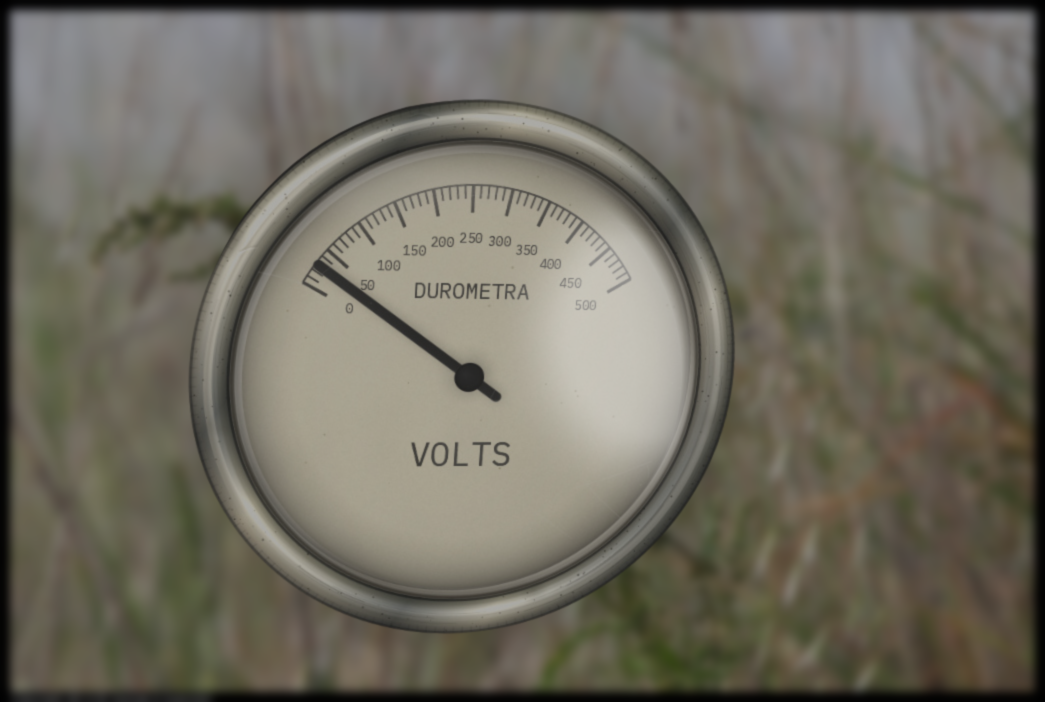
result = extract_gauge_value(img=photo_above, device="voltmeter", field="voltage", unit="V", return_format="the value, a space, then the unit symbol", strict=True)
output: 30 V
